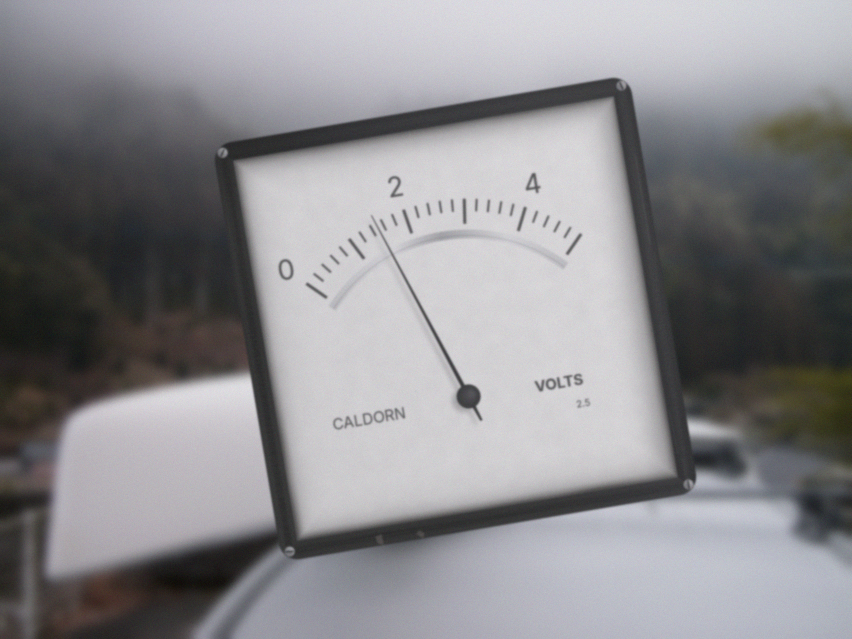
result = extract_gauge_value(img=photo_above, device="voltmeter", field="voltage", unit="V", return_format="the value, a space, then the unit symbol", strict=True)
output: 1.5 V
